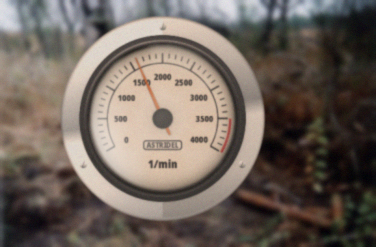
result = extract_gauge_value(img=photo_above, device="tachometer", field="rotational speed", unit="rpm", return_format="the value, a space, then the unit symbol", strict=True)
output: 1600 rpm
